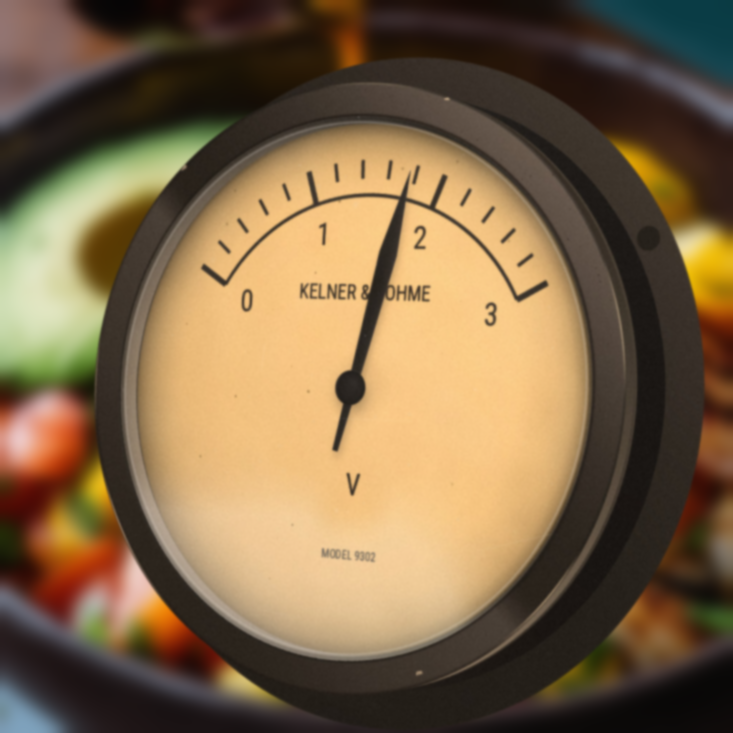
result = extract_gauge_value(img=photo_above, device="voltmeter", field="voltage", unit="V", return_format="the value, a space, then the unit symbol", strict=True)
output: 1.8 V
